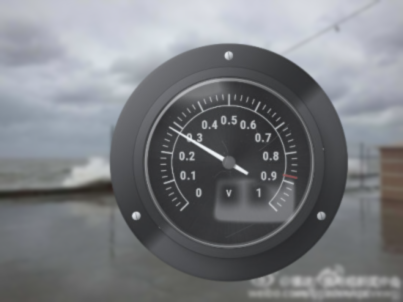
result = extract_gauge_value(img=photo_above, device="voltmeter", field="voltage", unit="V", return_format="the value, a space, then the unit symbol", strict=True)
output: 0.28 V
